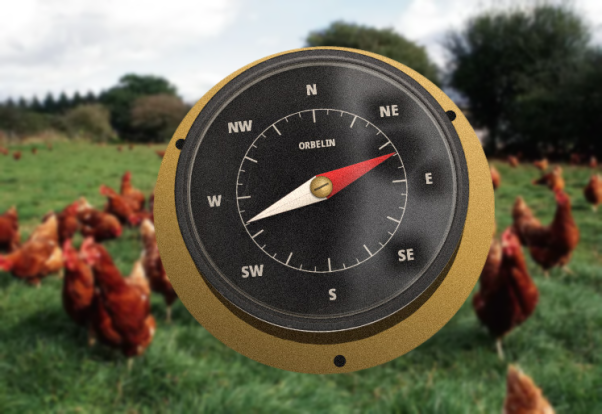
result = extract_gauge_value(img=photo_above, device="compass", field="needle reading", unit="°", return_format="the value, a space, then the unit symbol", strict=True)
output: 70 °
